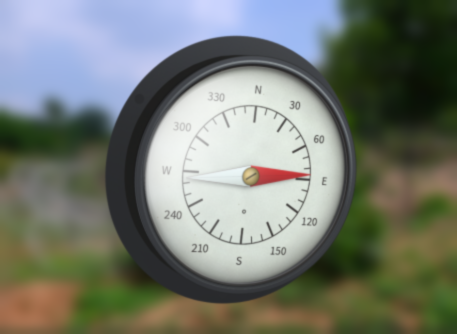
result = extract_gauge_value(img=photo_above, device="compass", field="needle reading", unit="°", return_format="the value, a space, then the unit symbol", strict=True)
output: 85 °
